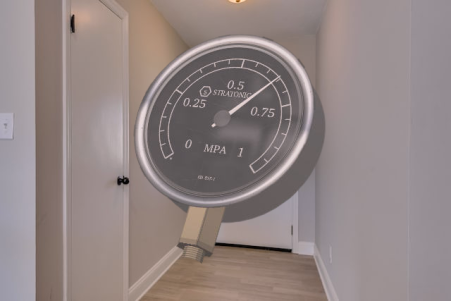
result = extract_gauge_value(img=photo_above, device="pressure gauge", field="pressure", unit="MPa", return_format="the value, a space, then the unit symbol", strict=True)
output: 0.65 MPa
